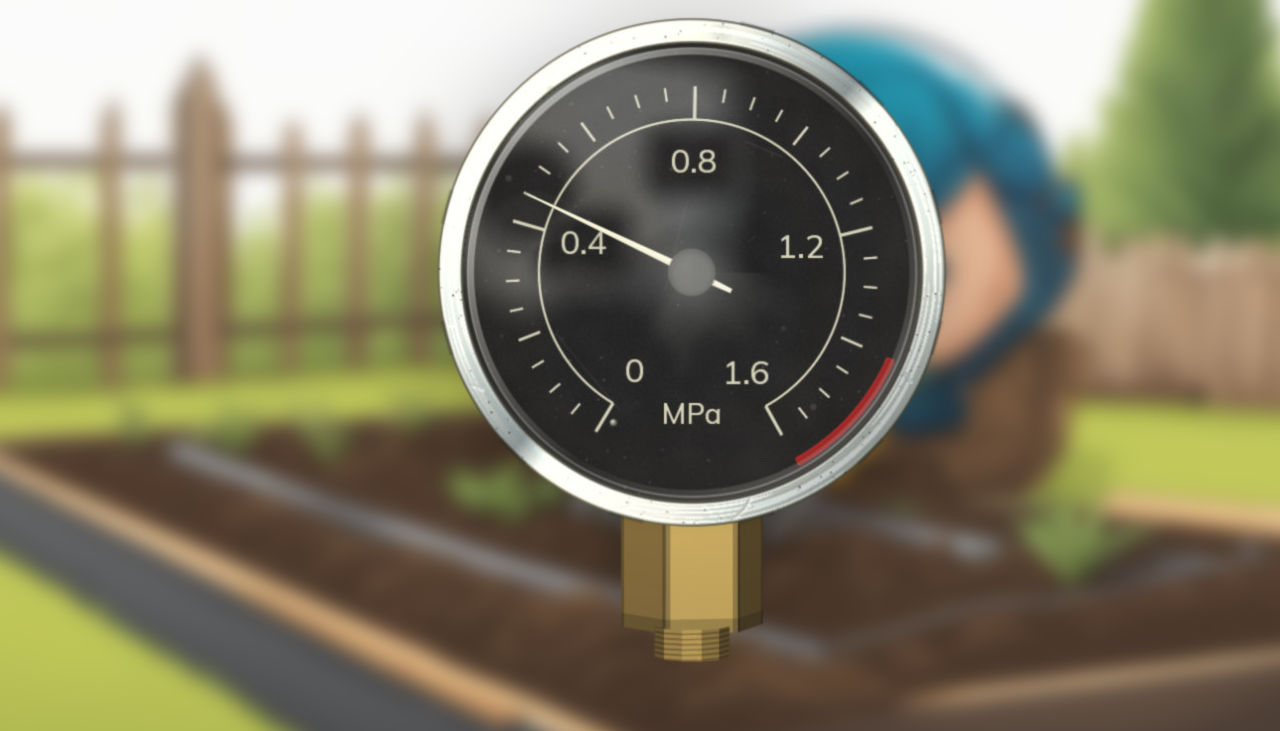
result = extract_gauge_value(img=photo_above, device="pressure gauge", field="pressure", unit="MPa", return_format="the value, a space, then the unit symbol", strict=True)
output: 0.45 MPa
